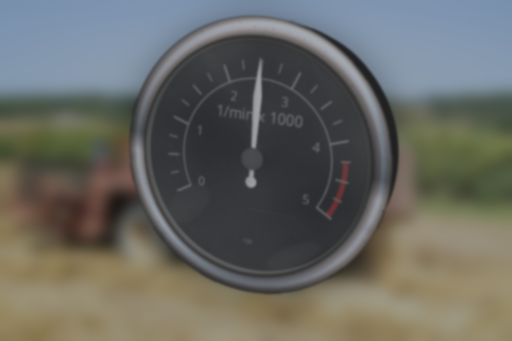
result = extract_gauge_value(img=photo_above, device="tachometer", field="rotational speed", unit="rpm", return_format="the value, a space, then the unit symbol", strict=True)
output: 2500 rpm
